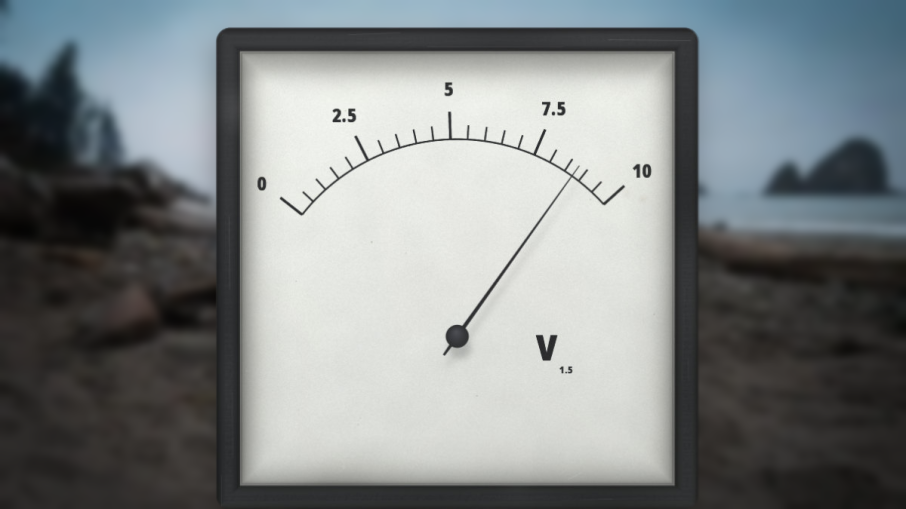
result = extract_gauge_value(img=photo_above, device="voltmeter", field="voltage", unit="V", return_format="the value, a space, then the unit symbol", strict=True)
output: 8.75 V
